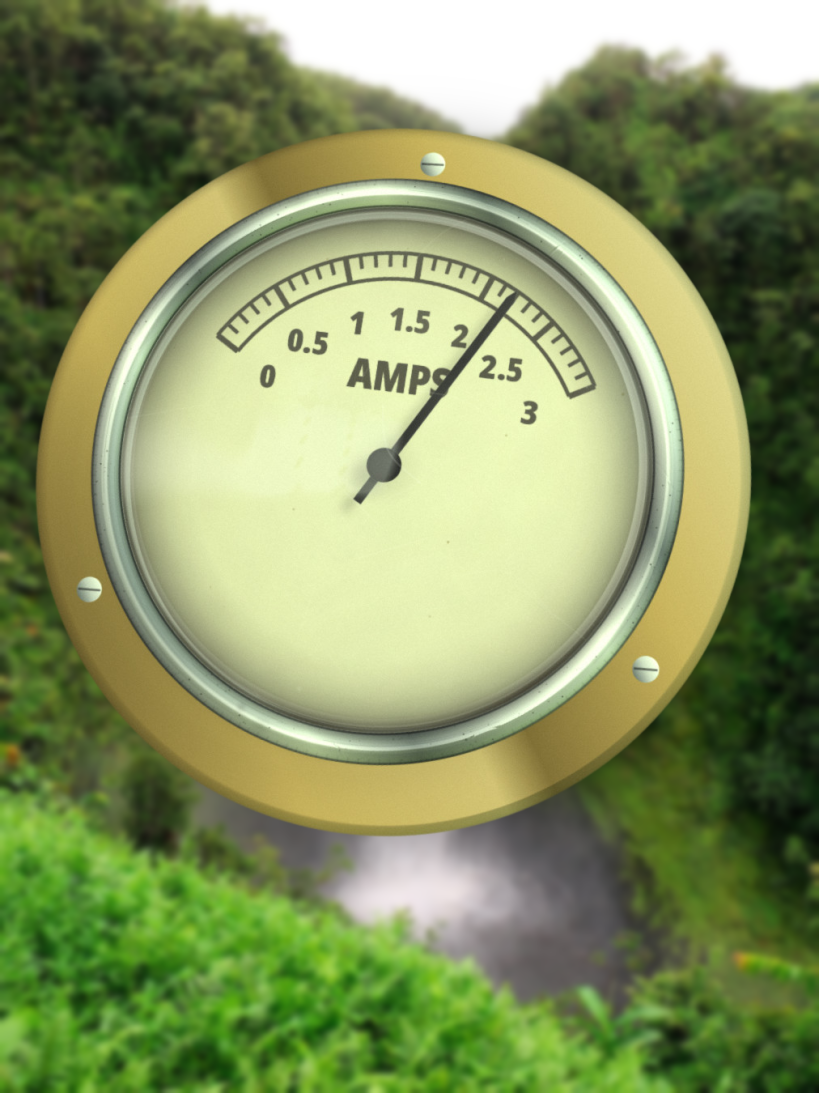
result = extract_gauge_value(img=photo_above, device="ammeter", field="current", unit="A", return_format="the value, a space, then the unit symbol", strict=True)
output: 2.2 A
